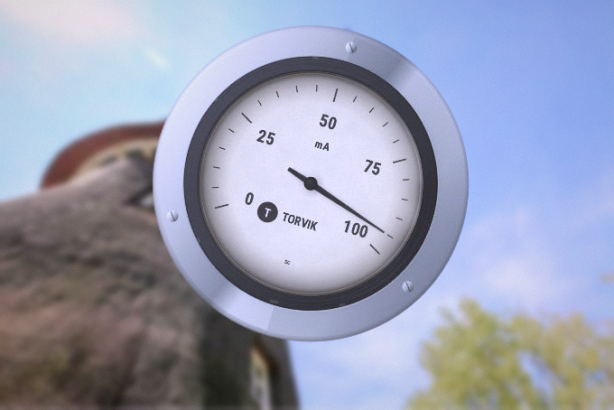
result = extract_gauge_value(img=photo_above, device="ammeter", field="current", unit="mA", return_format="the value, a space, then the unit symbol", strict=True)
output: 95 mA
